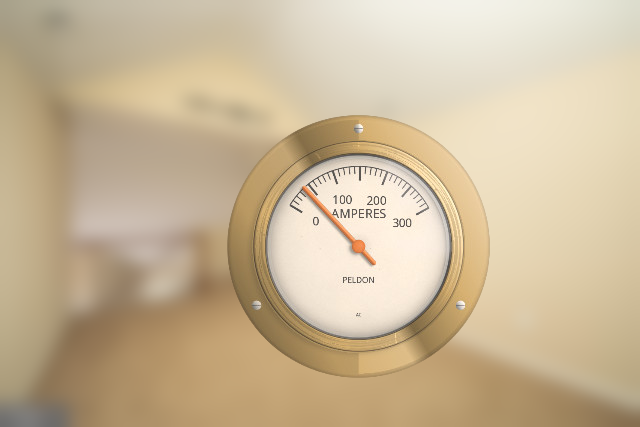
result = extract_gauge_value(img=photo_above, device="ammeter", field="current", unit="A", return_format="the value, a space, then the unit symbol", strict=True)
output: 40 A
